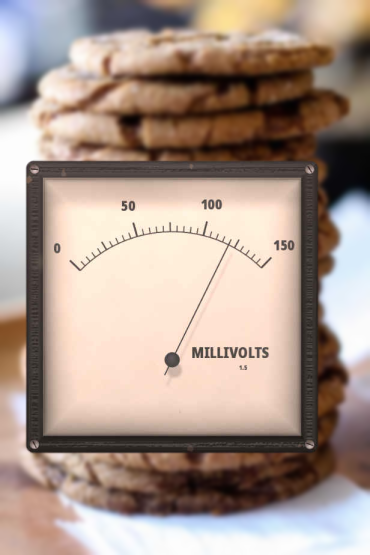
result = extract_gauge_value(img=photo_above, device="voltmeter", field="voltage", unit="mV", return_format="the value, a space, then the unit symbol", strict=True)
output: 120 mV
